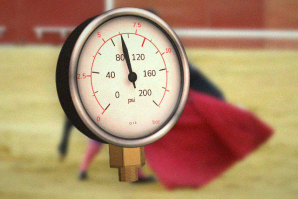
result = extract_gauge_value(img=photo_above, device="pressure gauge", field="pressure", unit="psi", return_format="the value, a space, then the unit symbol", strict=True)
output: 90 psi
